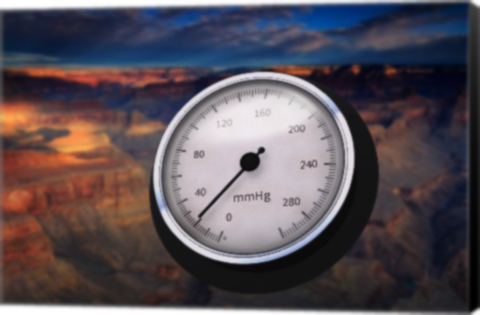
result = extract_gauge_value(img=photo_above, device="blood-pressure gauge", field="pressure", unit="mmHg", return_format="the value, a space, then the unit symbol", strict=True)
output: 20 mmHg
